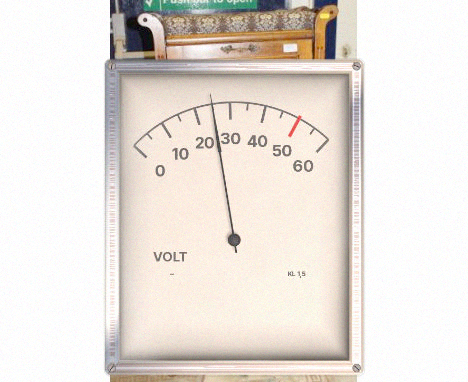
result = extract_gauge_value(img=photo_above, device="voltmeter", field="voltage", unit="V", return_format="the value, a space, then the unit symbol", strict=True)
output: 25 V
